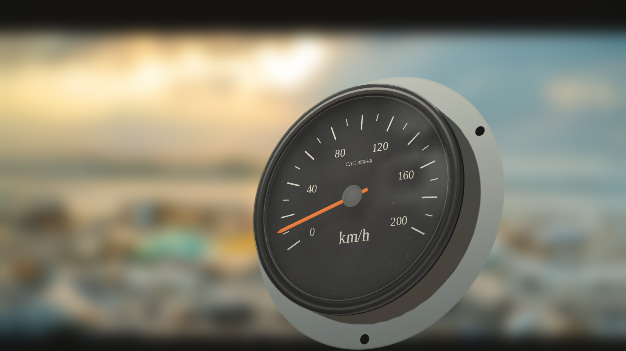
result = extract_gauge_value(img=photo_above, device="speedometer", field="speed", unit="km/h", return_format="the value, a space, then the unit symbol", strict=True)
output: 10 km/h
